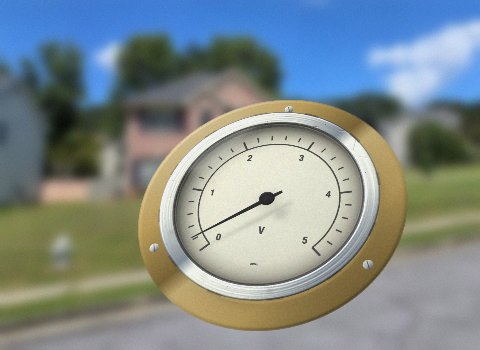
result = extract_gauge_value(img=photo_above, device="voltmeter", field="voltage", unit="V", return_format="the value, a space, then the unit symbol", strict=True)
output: 0.2 V
